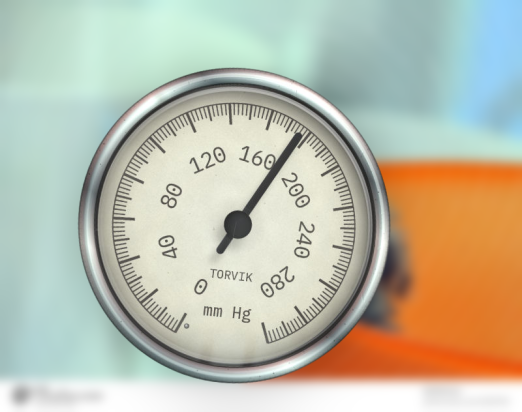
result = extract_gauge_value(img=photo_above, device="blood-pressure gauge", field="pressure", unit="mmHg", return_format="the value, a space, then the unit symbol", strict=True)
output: 176 mmHg
